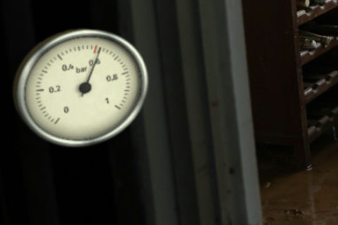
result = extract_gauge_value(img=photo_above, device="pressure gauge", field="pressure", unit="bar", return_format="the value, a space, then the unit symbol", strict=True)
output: 0.6 bar
